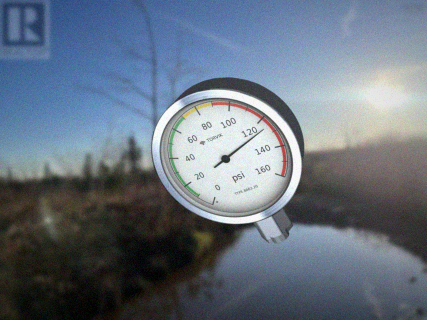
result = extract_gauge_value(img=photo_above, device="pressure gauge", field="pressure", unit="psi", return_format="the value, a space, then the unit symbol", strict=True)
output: 125 psi
